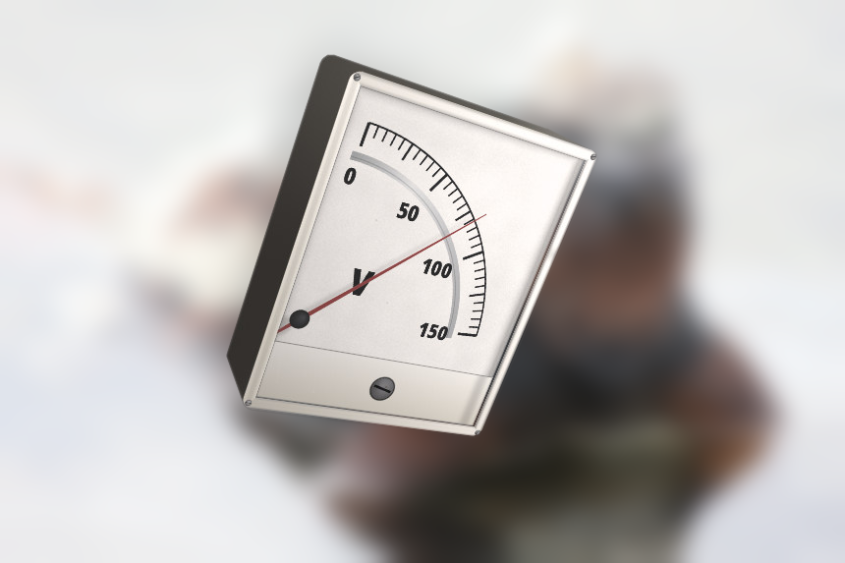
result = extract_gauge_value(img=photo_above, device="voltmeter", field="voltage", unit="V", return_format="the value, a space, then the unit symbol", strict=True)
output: 80 V
